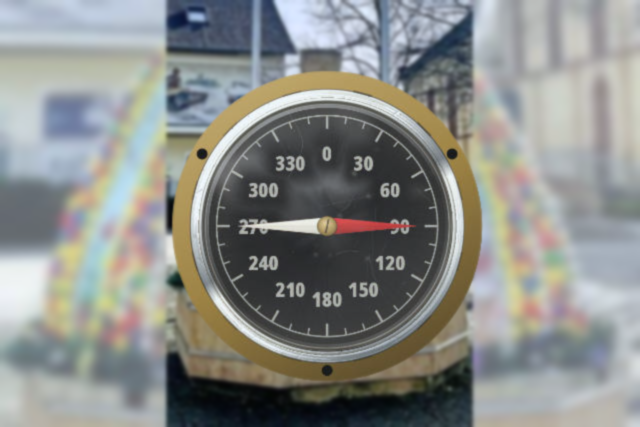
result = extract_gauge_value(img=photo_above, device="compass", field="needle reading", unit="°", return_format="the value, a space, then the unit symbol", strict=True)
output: 90 °
